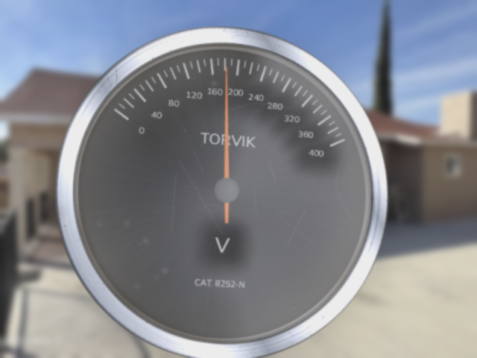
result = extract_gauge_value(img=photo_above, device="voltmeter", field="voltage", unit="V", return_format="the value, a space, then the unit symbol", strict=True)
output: 180 V
